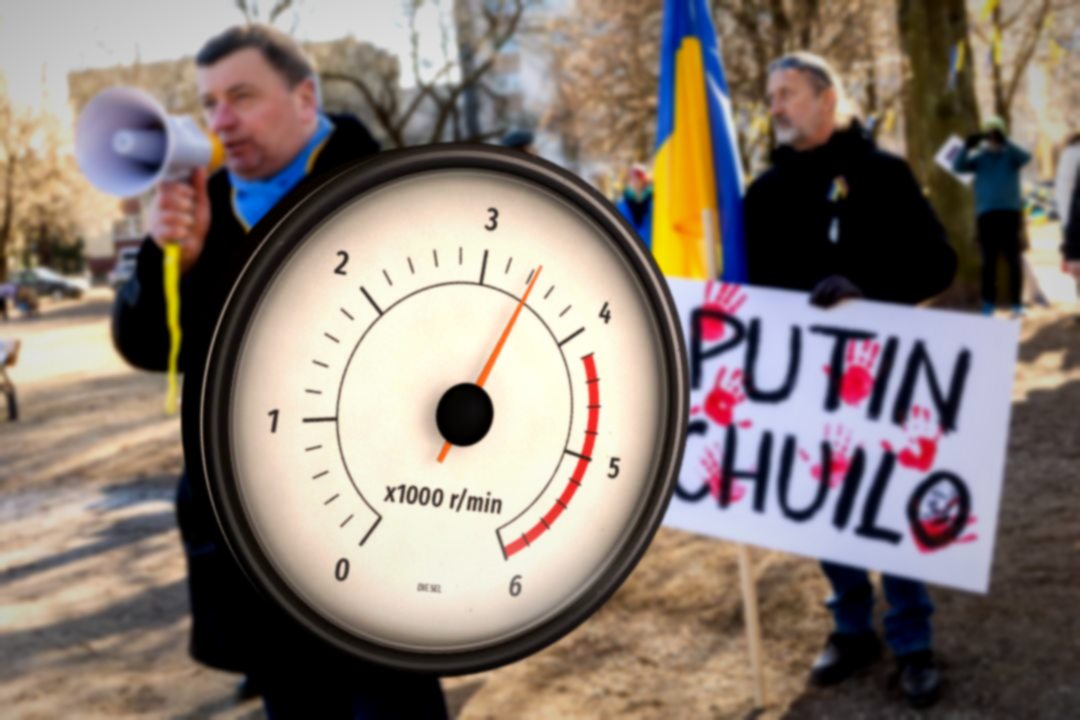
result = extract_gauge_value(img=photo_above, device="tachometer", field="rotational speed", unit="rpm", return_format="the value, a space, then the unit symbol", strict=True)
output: 3400 rpm
